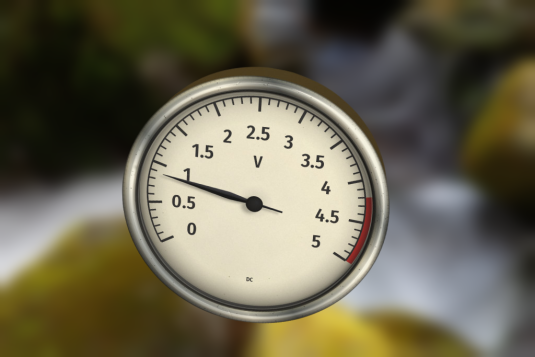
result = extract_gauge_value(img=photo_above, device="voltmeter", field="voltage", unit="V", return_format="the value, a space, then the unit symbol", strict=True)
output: 0.9 V
